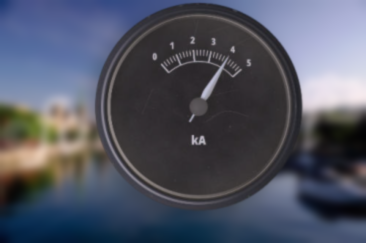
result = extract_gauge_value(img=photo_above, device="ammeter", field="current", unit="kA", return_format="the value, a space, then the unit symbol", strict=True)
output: 4 kA
